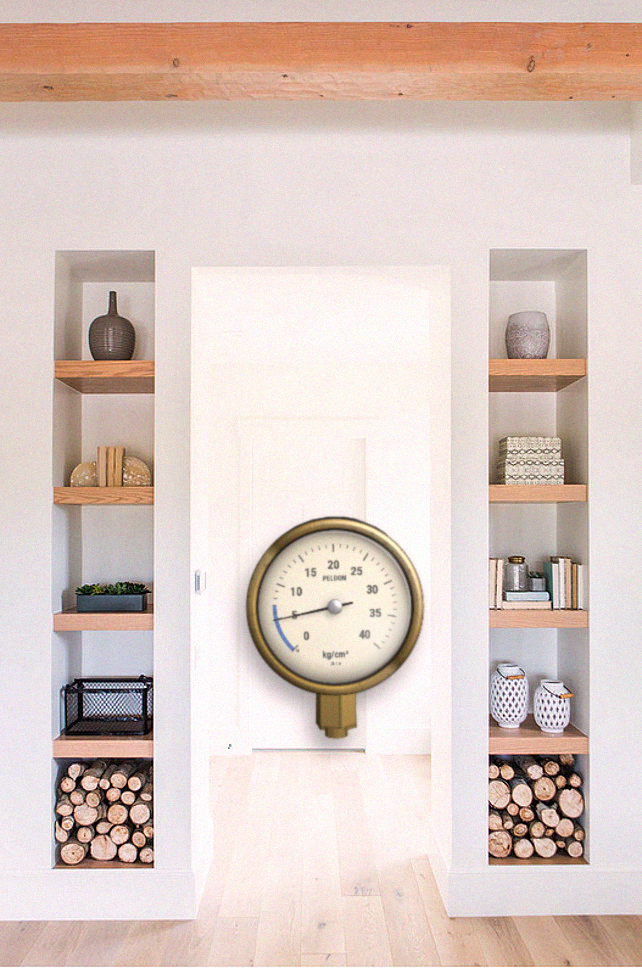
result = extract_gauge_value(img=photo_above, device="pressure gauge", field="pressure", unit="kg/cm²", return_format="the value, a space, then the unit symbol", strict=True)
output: 5 kg/cm²
